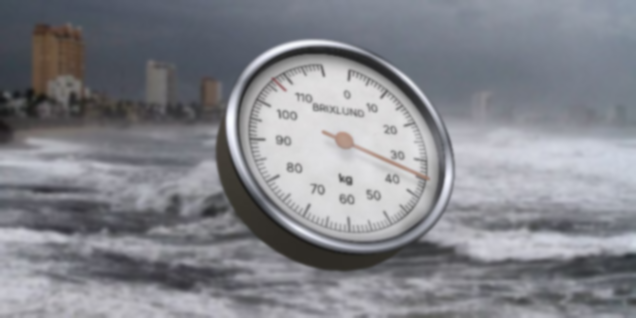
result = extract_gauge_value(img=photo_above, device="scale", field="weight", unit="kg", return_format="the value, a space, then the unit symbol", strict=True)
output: 35 kg
